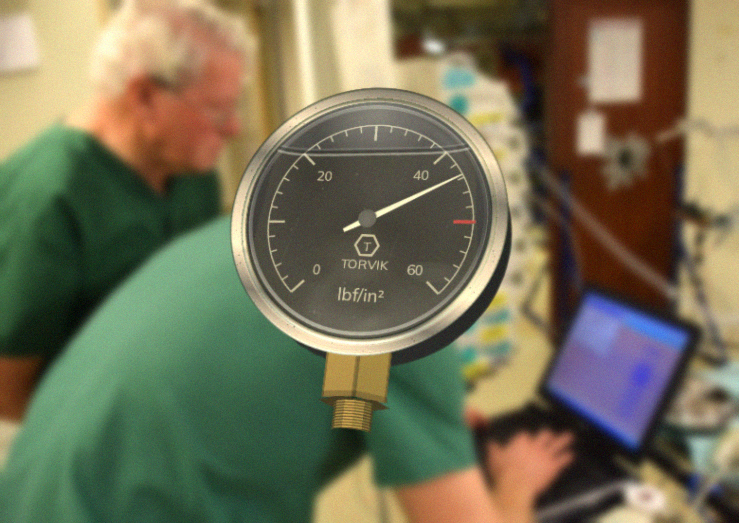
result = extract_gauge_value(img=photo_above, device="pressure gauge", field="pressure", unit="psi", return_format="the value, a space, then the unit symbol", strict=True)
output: 44 psi
